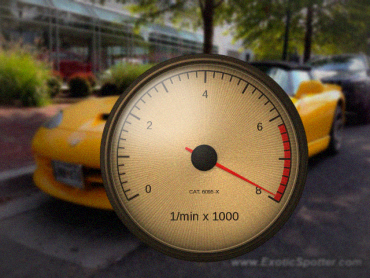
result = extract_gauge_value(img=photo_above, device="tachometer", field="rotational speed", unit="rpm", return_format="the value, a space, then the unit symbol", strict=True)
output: 7900 rpm
